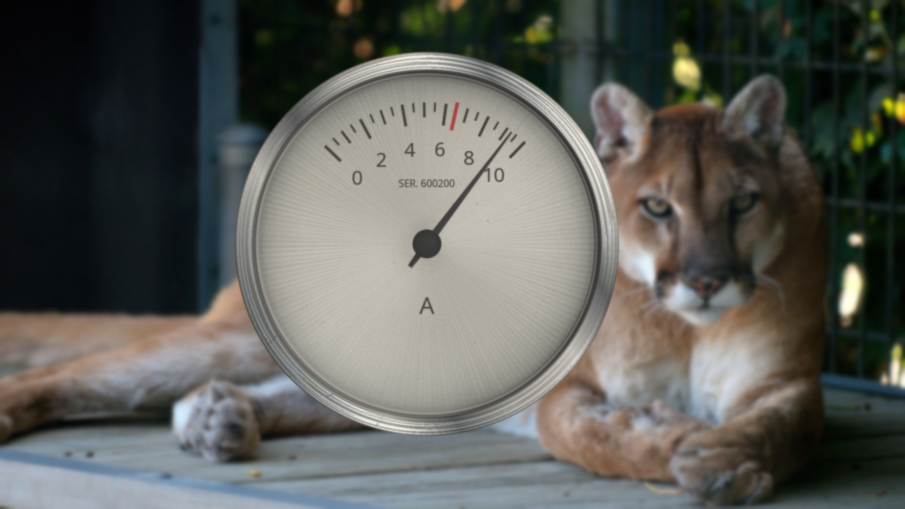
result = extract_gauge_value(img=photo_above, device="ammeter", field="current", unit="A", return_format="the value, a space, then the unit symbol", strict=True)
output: 9.25 A
